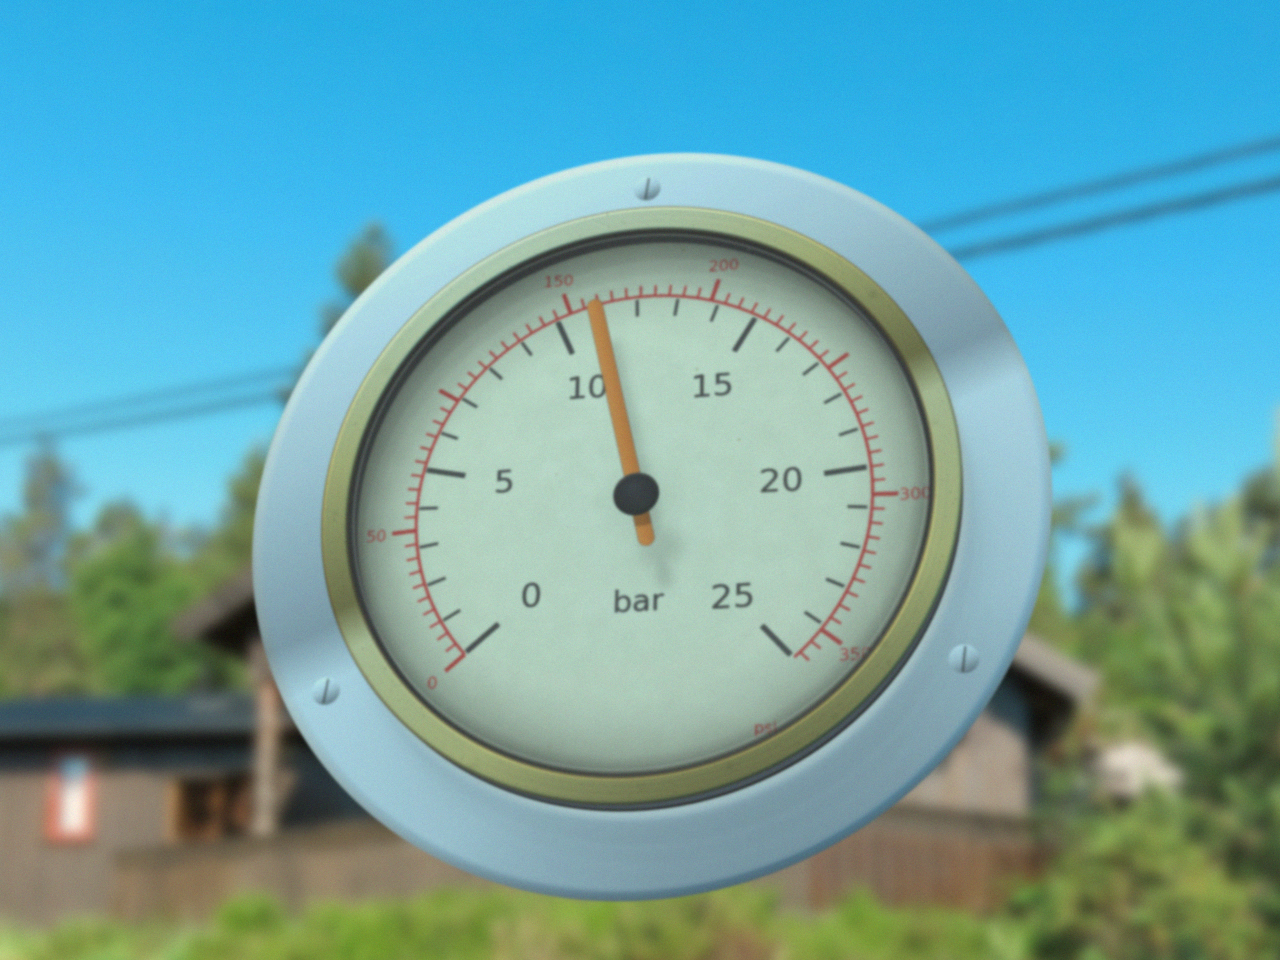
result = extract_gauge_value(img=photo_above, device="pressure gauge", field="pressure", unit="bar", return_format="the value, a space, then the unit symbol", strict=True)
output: 11 bar
